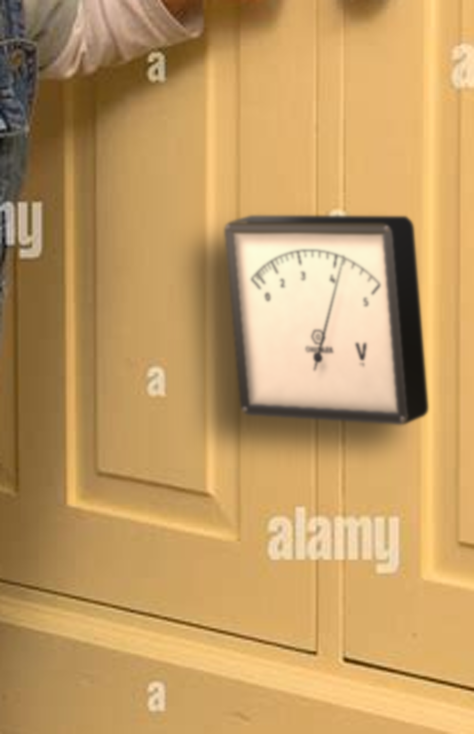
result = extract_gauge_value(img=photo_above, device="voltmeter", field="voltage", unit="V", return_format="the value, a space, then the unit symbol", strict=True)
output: 4.2 V
